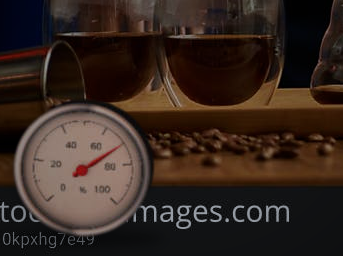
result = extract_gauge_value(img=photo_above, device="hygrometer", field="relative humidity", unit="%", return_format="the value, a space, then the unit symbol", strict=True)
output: 70 %
